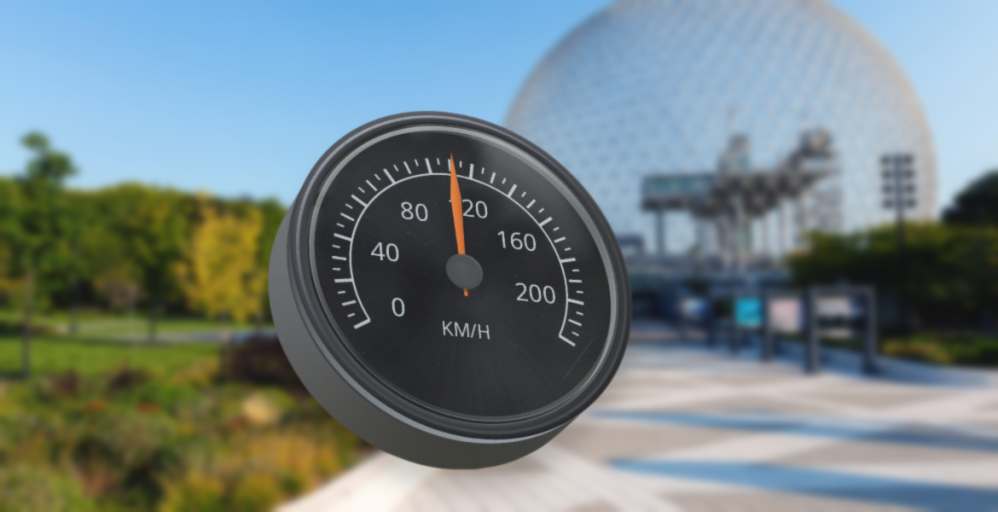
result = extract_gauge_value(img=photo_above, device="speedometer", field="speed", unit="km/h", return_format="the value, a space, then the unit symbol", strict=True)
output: 110 km/h
